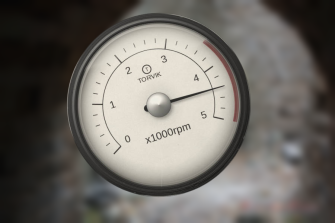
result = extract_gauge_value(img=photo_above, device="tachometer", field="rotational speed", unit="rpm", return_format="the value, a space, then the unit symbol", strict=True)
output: 4400 rpm
